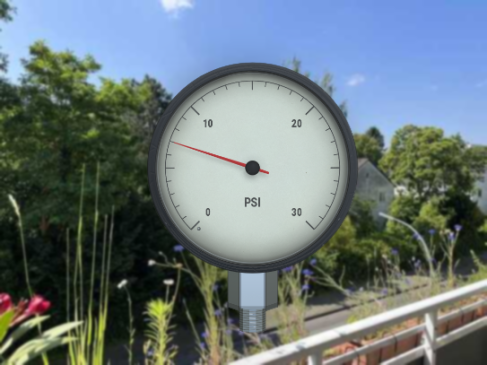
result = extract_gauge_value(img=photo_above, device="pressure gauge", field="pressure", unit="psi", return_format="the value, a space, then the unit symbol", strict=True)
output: 7 psi
